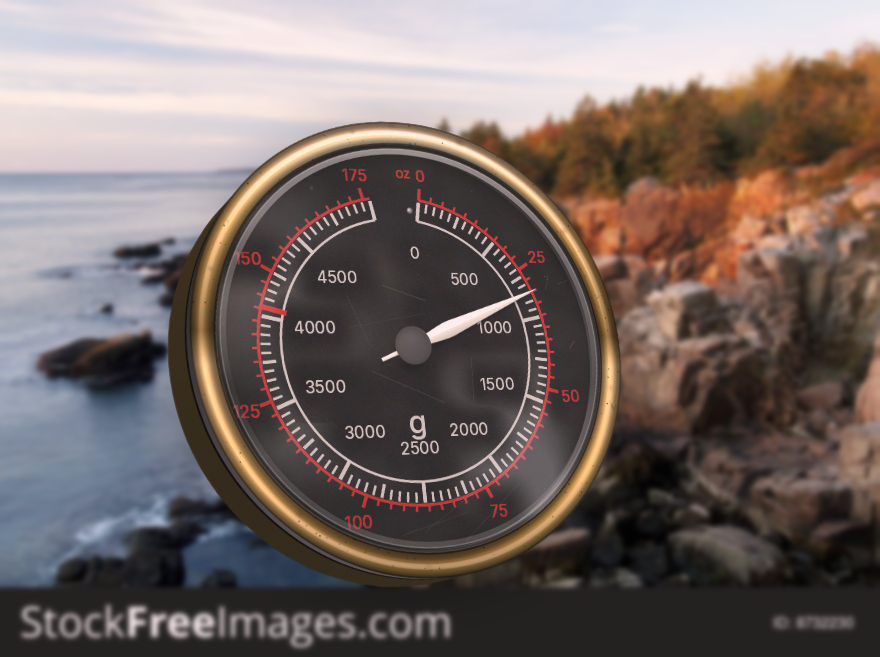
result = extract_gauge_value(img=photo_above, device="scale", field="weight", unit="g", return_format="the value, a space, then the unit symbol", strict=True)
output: 850 g
